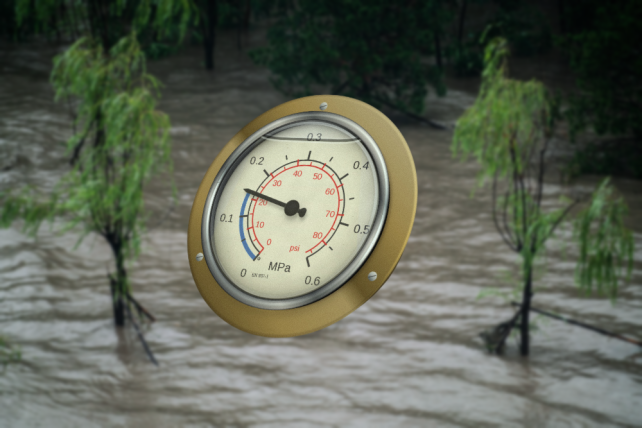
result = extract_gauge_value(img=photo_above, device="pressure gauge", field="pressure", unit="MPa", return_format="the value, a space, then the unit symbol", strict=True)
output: 0.15 MPa
